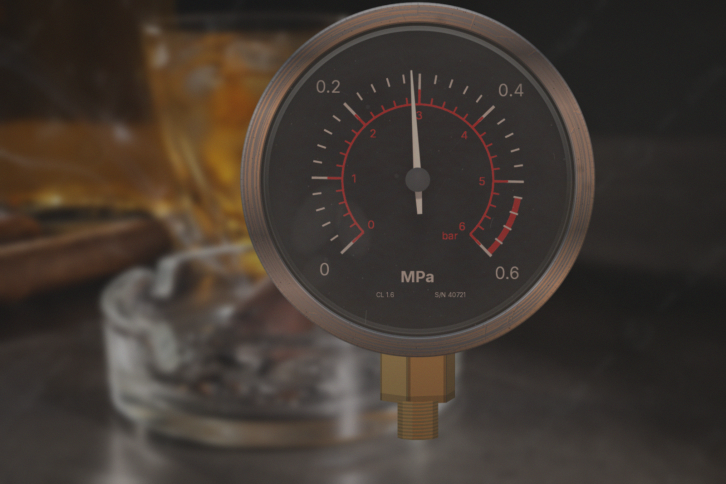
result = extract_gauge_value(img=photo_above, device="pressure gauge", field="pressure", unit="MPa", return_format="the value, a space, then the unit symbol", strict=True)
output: 0.29 MPa
